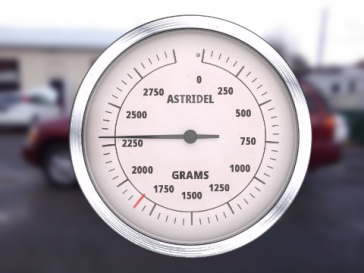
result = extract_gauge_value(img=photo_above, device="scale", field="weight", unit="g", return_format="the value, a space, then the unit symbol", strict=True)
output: 2300 g
